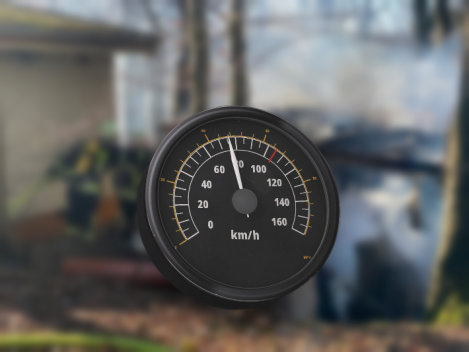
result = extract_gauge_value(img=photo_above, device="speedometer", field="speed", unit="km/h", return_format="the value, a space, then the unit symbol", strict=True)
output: 75 km/h
